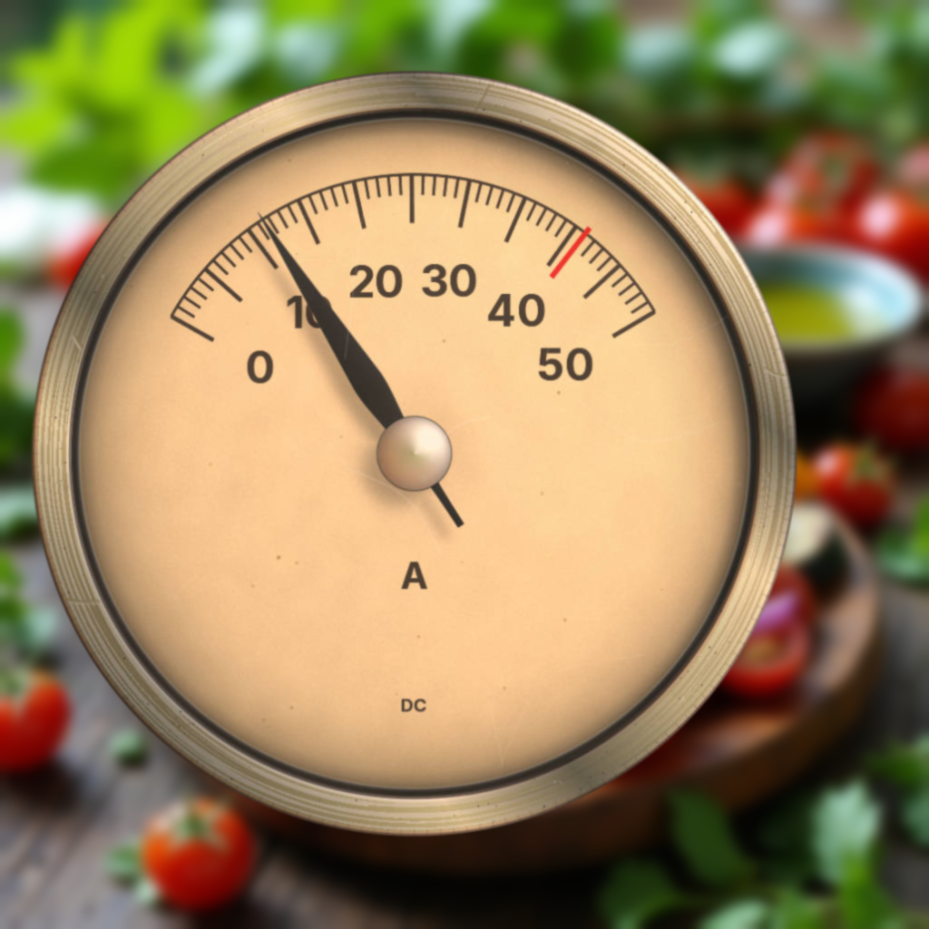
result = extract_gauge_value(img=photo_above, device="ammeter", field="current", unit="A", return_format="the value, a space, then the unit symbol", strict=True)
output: 11.5 A
